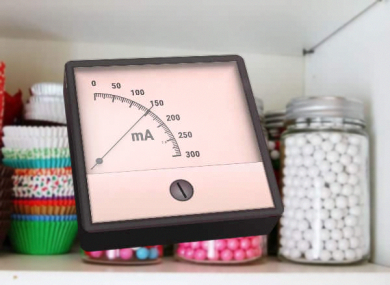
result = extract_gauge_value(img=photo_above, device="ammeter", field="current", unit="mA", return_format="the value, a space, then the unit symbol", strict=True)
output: 150 mA
